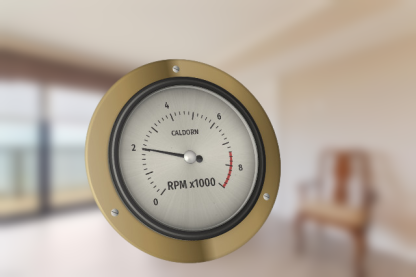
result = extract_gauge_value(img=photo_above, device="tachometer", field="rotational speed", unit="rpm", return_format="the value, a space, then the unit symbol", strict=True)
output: 2000 rpm
